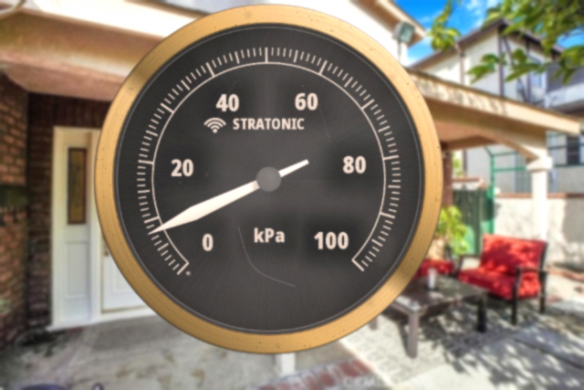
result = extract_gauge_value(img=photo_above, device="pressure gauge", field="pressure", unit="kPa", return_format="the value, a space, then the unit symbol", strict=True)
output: 8 kPa
